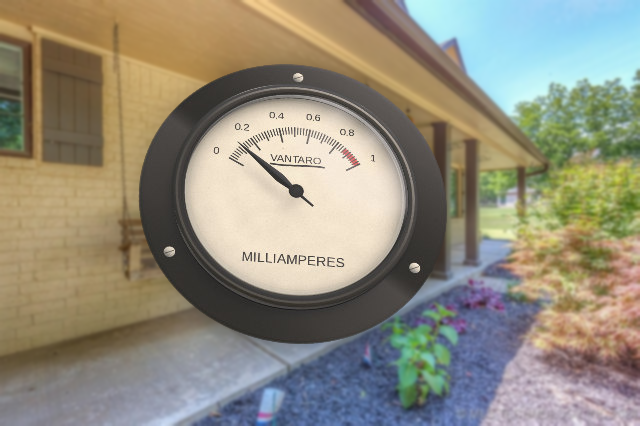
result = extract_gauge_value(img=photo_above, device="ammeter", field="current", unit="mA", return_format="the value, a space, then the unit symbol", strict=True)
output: 0.1 mA
